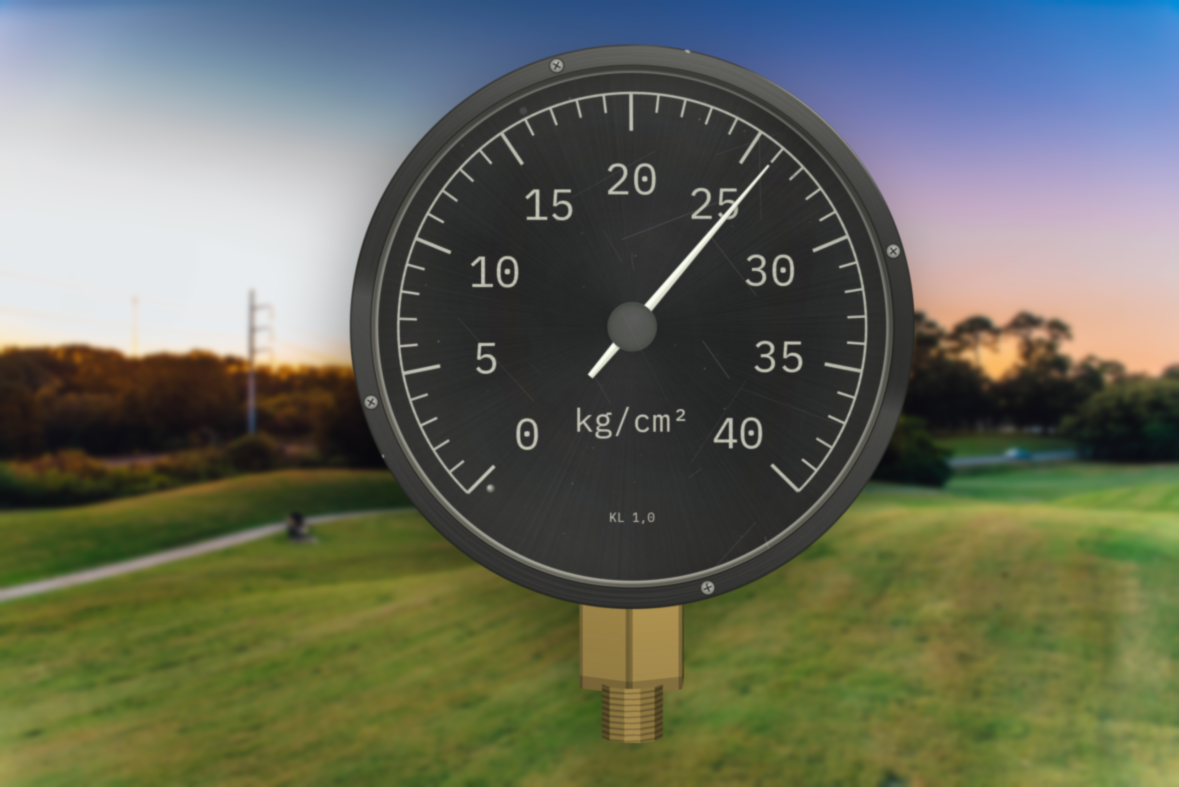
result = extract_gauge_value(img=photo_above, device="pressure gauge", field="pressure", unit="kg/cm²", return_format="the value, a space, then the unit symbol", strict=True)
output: 26 kg/cm²
